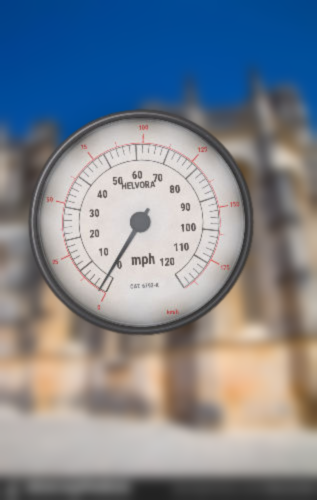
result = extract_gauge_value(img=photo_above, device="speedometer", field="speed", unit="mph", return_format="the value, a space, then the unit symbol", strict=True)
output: 2 mph
